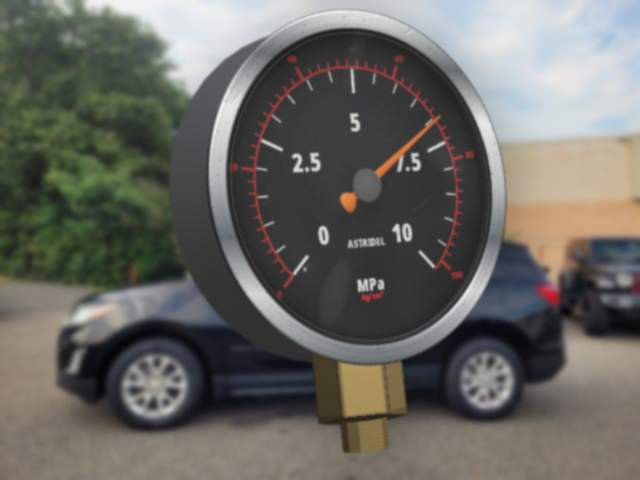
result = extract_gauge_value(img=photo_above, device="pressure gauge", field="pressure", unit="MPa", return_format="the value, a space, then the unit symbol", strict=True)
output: 7 MPa
